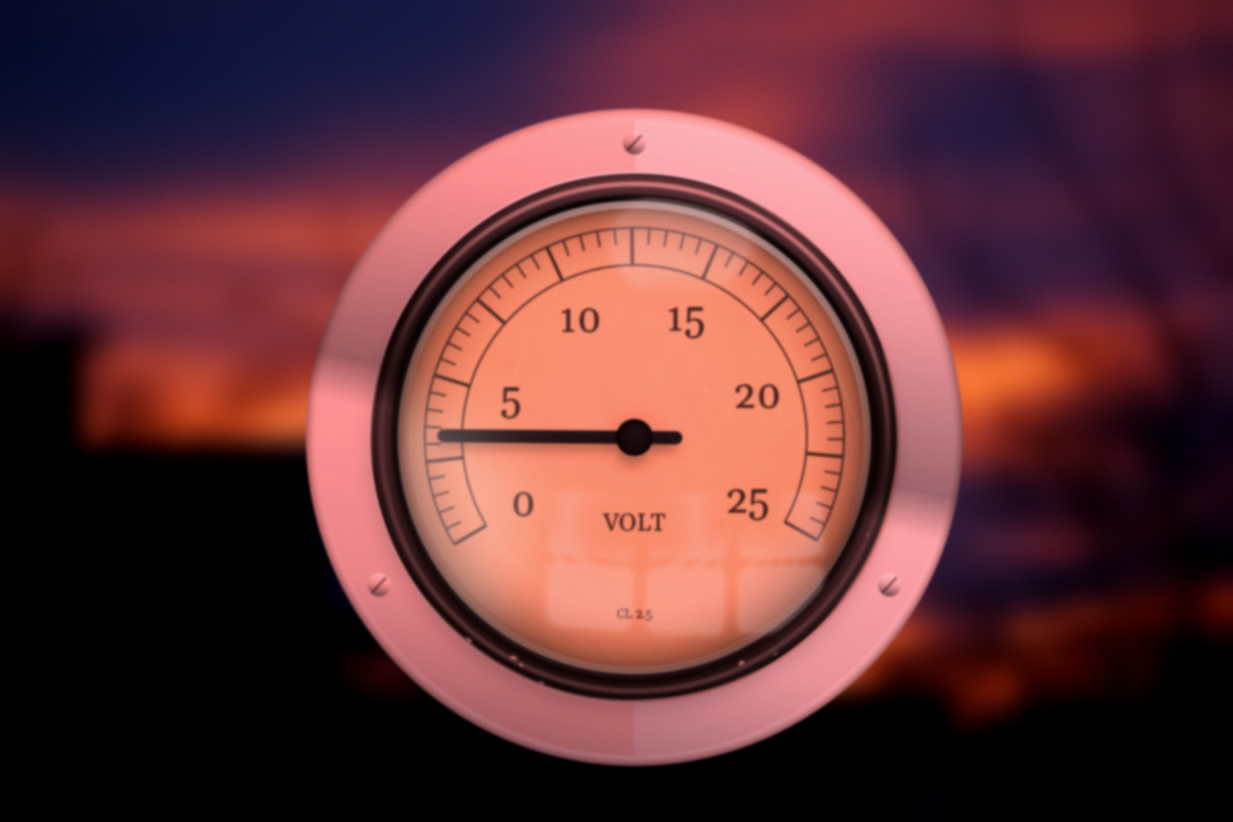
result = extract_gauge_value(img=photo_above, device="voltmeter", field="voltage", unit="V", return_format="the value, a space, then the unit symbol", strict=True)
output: 3.25 V
